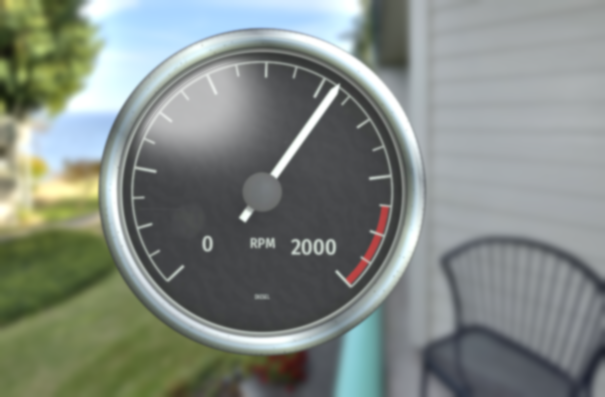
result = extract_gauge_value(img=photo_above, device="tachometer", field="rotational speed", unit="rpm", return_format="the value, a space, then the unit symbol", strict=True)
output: 1250 rpm
